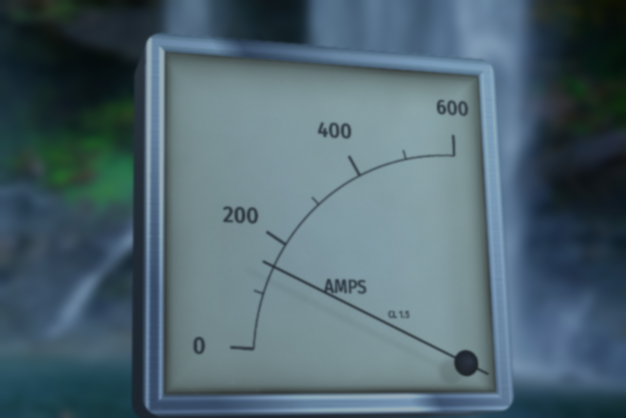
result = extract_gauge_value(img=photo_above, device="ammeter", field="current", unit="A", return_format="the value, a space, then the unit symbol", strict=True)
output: 150 A
